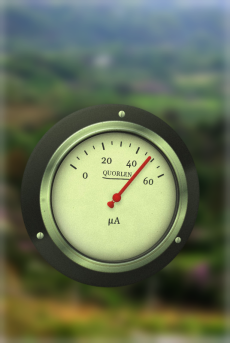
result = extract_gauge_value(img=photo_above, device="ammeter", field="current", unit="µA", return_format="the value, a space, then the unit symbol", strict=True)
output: 47.5 µA
